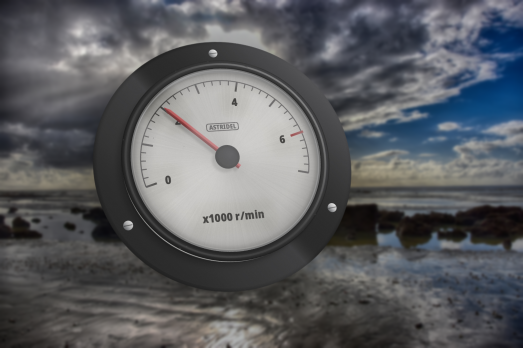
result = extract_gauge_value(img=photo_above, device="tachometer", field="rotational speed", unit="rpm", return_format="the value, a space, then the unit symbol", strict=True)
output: 2000 rpm
